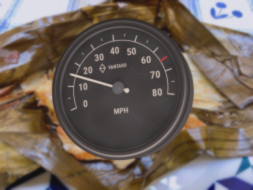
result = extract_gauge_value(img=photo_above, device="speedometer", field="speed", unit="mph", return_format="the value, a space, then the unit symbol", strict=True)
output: 15 mph
